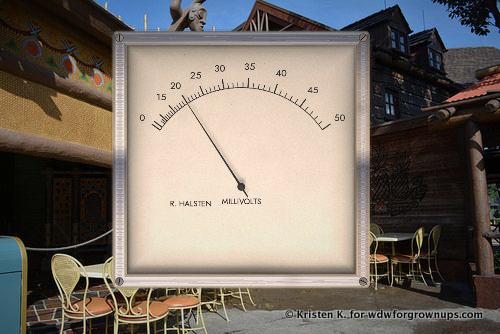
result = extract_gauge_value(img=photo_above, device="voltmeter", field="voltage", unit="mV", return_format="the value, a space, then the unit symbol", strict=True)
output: 20 mV
